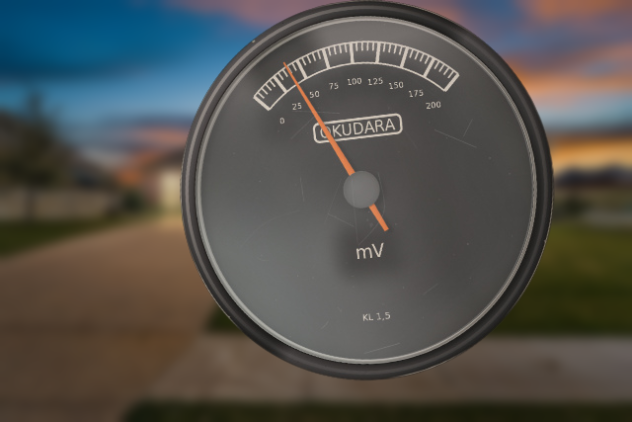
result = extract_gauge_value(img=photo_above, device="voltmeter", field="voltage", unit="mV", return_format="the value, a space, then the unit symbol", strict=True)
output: 40 mV
